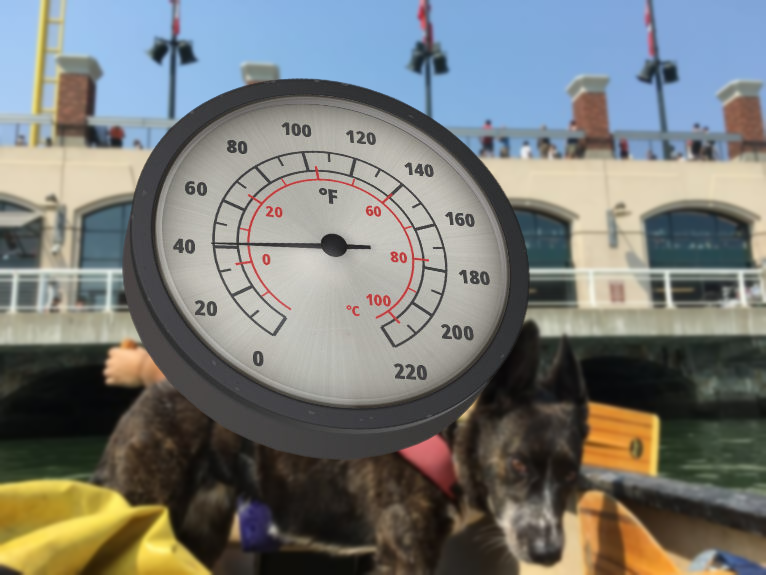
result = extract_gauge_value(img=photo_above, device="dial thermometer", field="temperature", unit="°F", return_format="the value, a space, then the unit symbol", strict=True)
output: 40 °F
